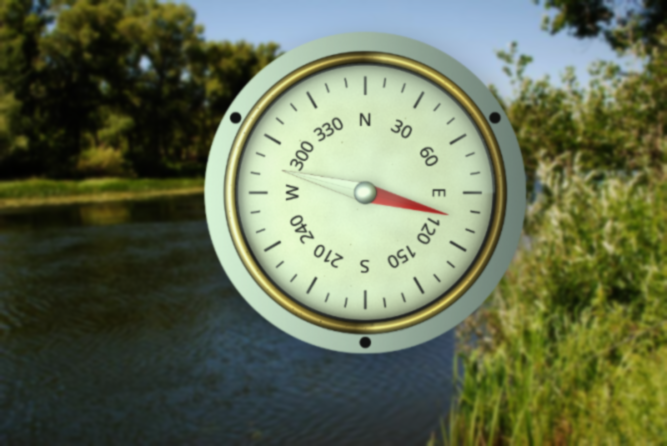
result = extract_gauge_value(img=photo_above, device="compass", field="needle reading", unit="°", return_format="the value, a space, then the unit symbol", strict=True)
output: 105 °
